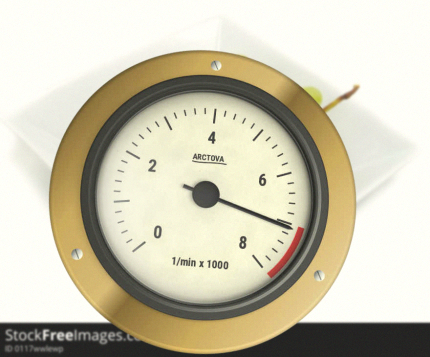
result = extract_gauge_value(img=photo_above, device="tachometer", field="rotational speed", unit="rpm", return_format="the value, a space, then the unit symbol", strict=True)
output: 7100 rpm
